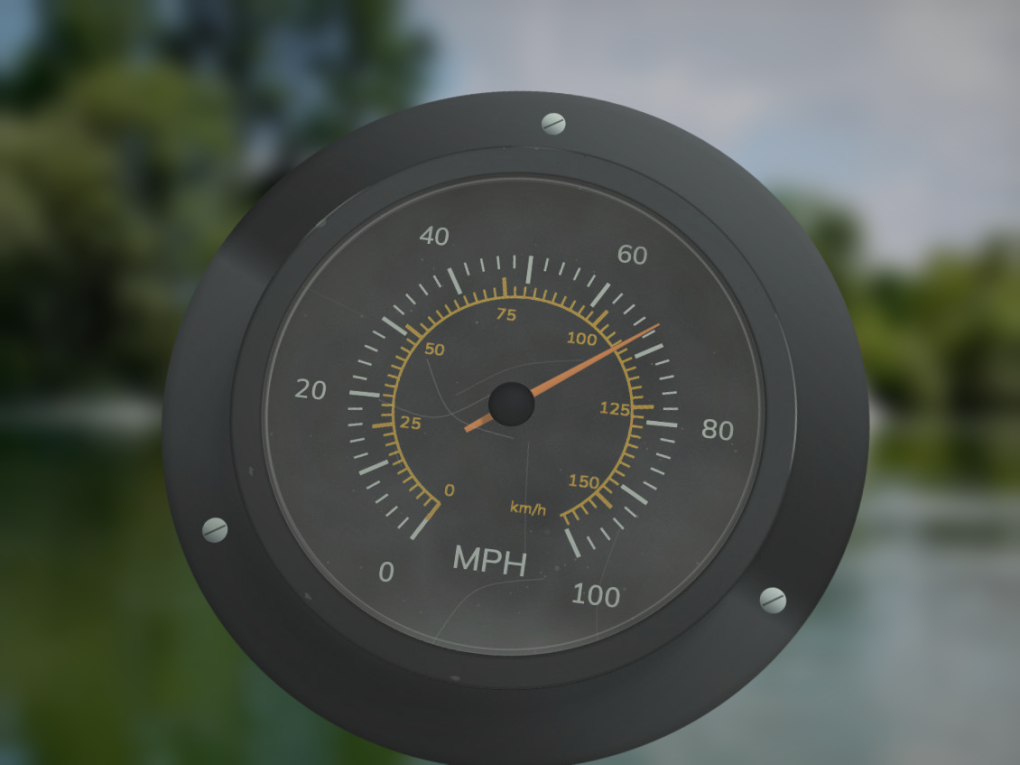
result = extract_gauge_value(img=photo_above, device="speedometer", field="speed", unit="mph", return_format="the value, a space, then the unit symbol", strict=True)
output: 68 mph
